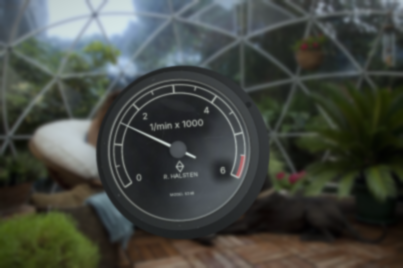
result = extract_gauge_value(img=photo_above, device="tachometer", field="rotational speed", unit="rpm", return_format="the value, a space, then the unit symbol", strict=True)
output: 1500 rpm
